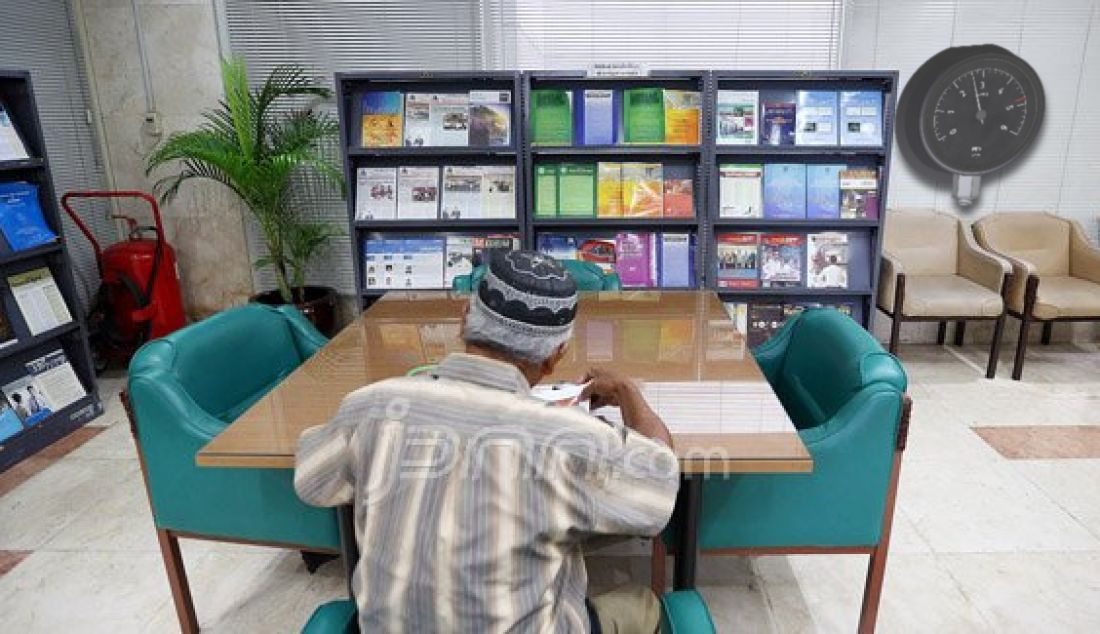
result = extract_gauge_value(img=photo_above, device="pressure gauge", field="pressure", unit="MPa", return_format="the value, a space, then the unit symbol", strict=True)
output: 2.6 MPa
